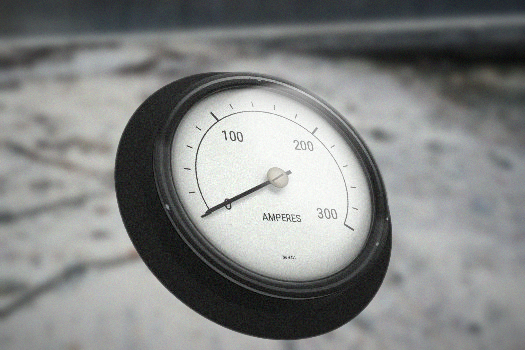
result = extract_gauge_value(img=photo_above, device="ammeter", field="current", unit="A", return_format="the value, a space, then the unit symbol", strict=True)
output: 0 A
